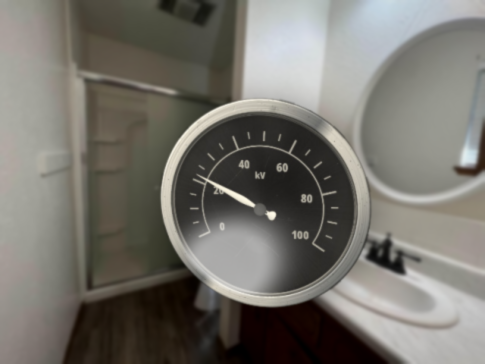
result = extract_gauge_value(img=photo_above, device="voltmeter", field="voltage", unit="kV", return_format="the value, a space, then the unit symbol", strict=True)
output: 22.5 kV
